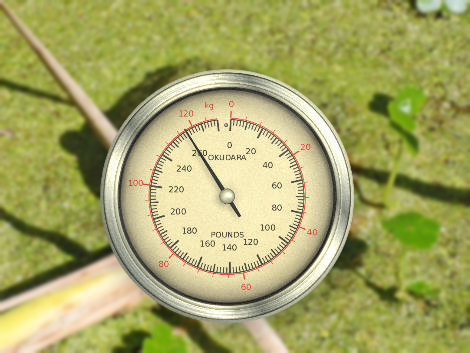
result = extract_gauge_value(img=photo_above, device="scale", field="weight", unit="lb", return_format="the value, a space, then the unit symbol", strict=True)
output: 260 lb
